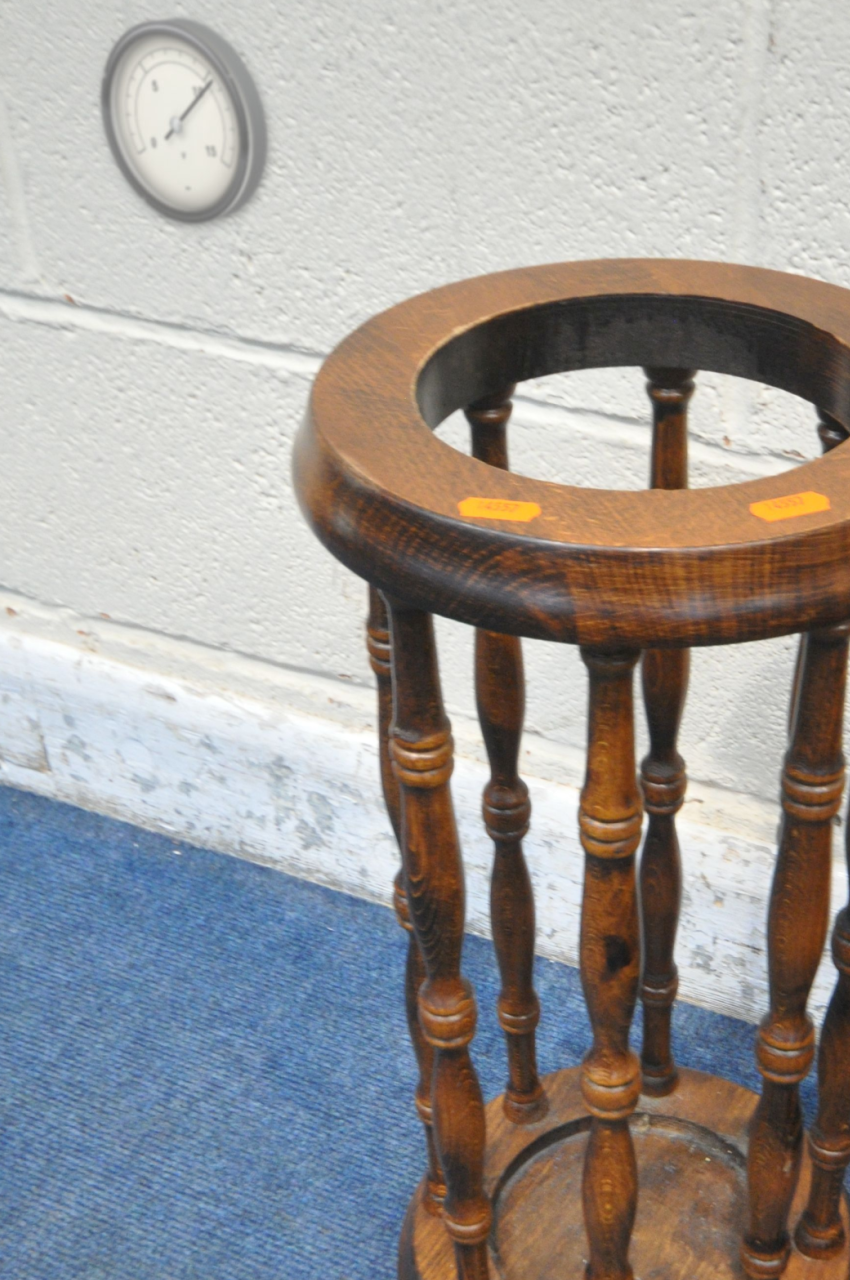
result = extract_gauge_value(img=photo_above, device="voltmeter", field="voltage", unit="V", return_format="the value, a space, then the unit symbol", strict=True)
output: 10.5 V
